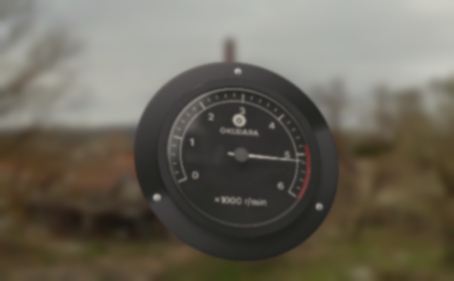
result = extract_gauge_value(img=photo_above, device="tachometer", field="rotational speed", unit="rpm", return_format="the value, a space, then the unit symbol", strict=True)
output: 5200 rpm
